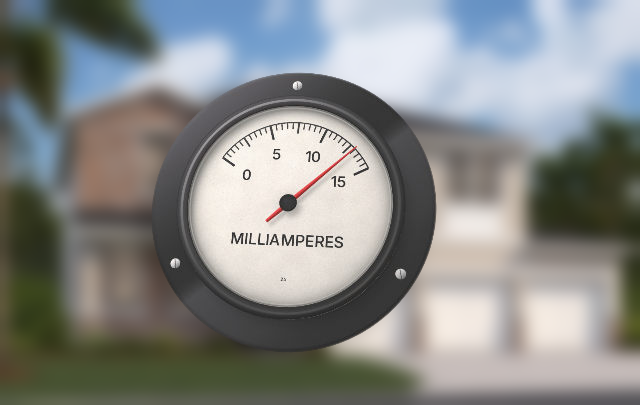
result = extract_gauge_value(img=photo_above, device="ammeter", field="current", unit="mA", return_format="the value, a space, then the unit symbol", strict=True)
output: 13 mA
